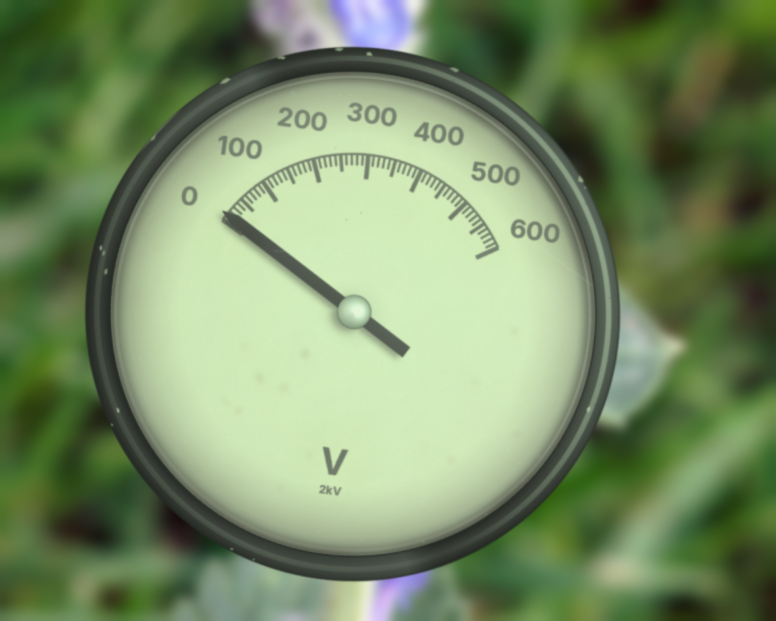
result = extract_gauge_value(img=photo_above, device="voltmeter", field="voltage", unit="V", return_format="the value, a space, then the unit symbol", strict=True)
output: 10 V
